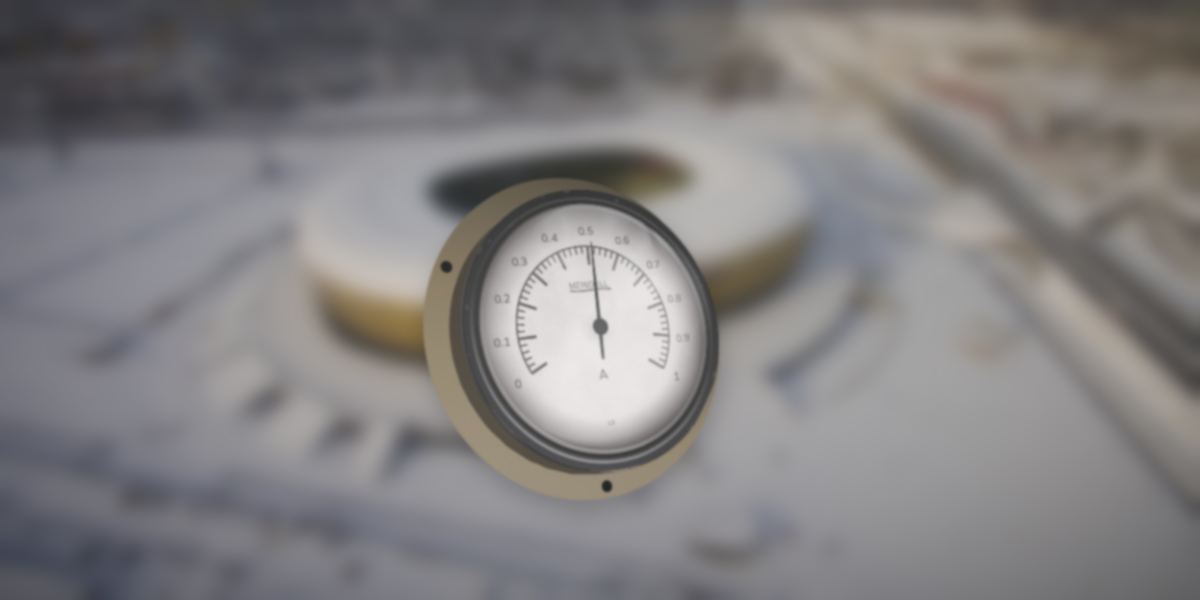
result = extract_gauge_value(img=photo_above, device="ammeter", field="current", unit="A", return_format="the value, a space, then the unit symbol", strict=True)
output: 0.5 A
